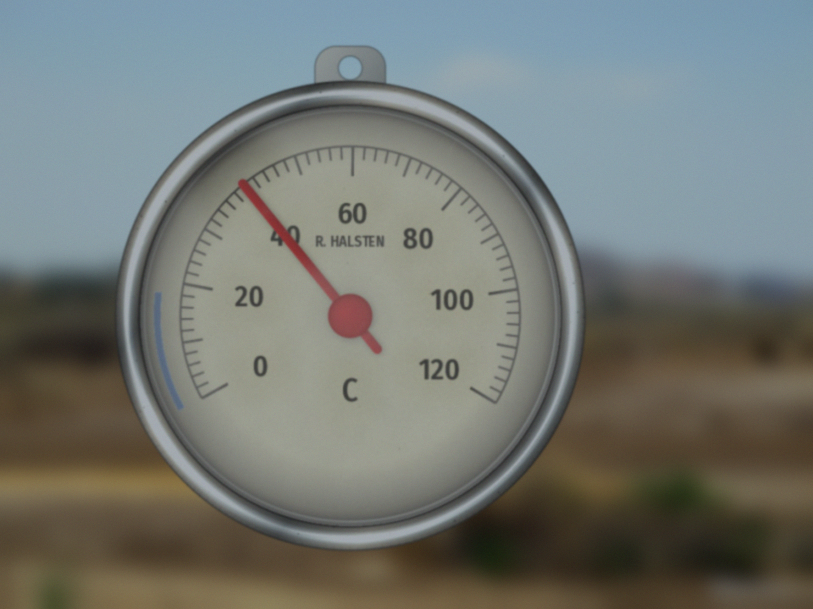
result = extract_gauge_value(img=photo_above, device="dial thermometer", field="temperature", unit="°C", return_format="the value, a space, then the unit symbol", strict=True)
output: 40 °C
